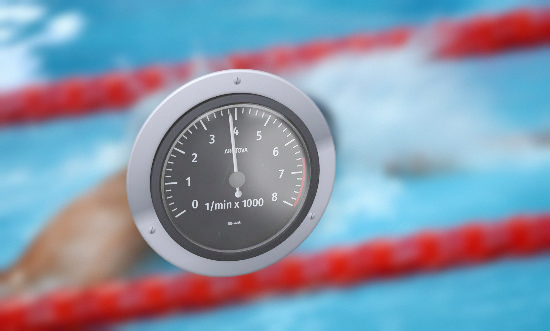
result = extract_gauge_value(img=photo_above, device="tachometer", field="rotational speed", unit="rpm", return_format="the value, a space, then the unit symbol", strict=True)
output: 3800 rpm
